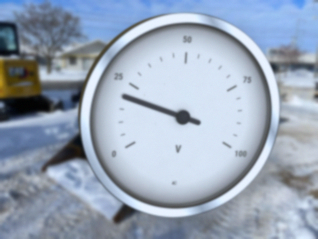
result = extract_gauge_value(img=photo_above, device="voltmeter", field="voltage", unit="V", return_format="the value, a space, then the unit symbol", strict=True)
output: 20 V
